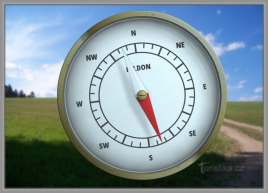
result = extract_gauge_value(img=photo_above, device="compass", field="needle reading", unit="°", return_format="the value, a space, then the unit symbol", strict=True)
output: 165 °
